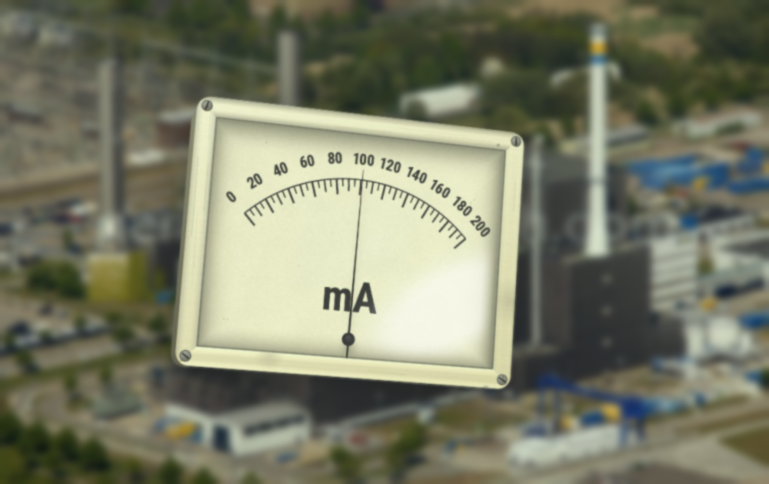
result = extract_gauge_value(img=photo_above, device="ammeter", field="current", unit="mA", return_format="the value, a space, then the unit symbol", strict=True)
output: 100 mA
